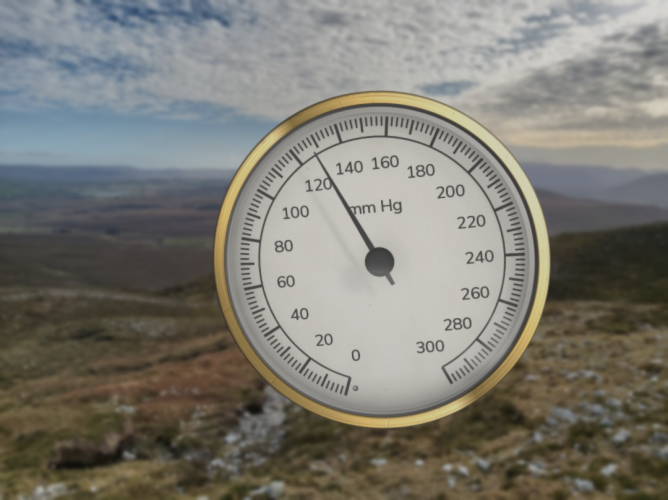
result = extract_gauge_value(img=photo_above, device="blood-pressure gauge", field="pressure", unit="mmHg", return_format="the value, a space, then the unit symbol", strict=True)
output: 128 mmHg
